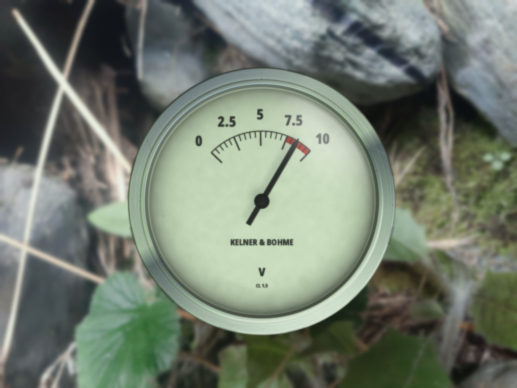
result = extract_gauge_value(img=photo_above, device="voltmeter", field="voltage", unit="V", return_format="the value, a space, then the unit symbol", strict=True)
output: 8.5 V
